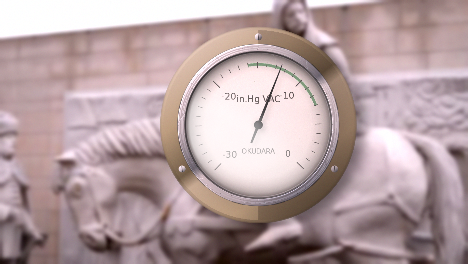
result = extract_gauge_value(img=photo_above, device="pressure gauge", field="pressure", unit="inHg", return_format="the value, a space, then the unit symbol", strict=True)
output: -12.5 inHg
